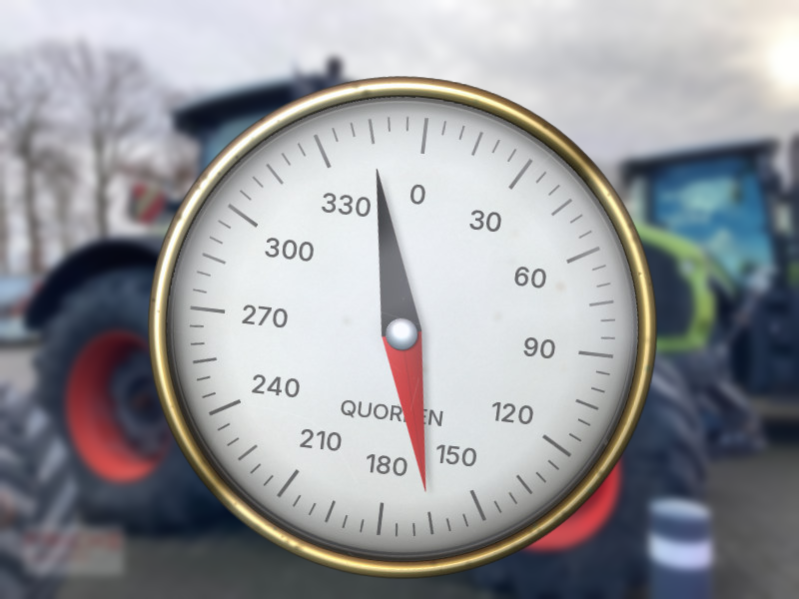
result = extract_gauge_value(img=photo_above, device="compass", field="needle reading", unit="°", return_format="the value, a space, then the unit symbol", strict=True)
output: 165 °
